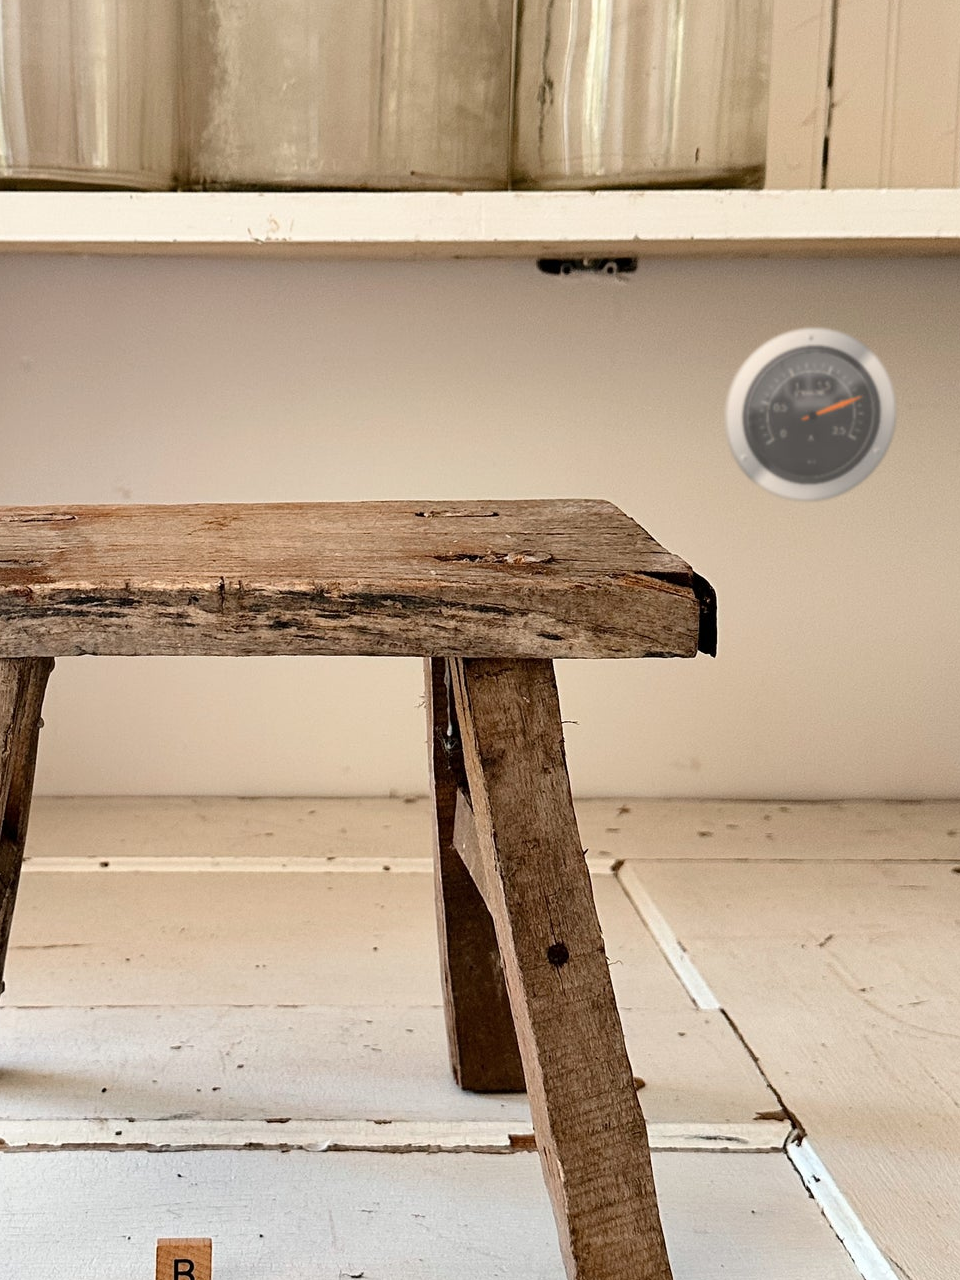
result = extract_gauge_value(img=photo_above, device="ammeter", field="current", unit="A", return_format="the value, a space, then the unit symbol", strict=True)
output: 2 A
